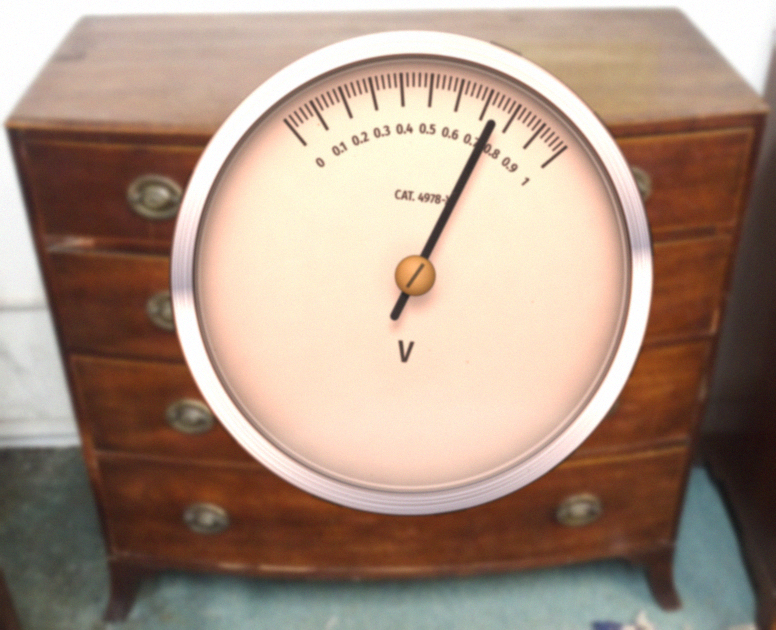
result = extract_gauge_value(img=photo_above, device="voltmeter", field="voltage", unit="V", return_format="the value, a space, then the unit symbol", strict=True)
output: 0.74 V
